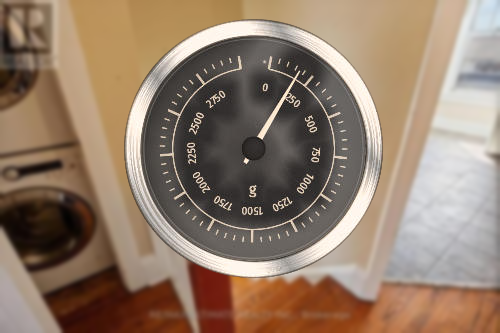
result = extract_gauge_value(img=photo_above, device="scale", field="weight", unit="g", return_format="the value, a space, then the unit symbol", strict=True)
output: 175 g
